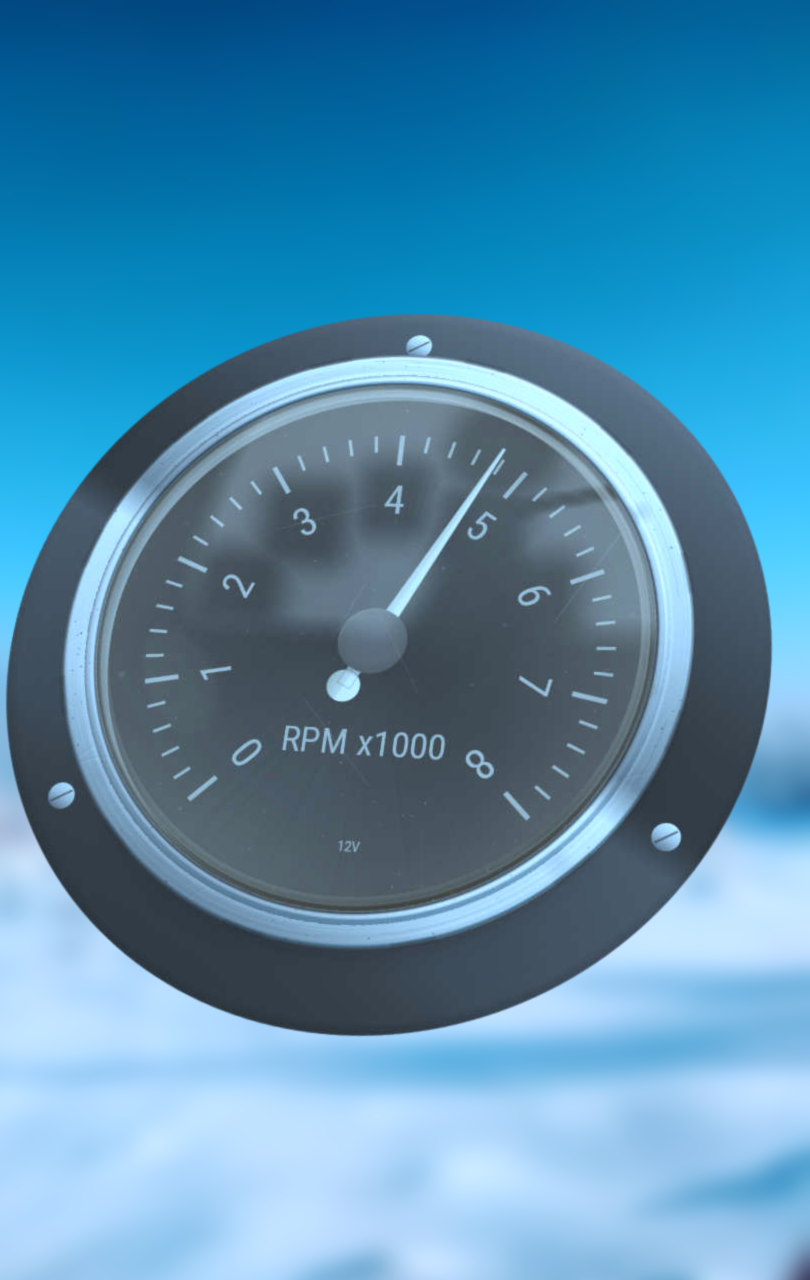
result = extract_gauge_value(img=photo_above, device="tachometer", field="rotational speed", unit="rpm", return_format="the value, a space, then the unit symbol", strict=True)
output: 4800 rpm
